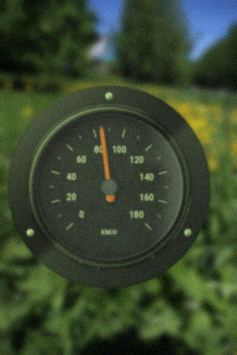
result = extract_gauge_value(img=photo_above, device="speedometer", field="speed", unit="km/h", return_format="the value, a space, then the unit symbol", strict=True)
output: 85 km/h
